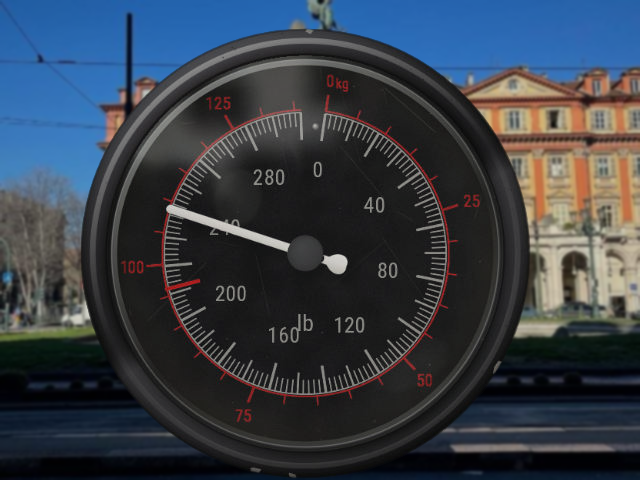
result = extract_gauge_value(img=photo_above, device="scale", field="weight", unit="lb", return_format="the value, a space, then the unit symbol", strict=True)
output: 240 lb
